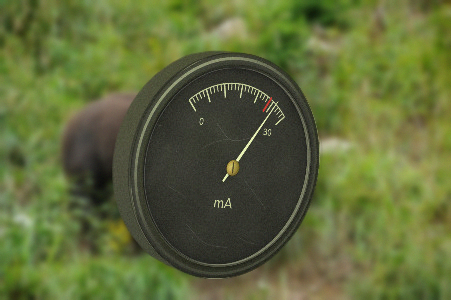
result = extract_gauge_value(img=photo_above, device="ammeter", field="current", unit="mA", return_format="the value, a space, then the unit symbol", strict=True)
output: 25 mA
